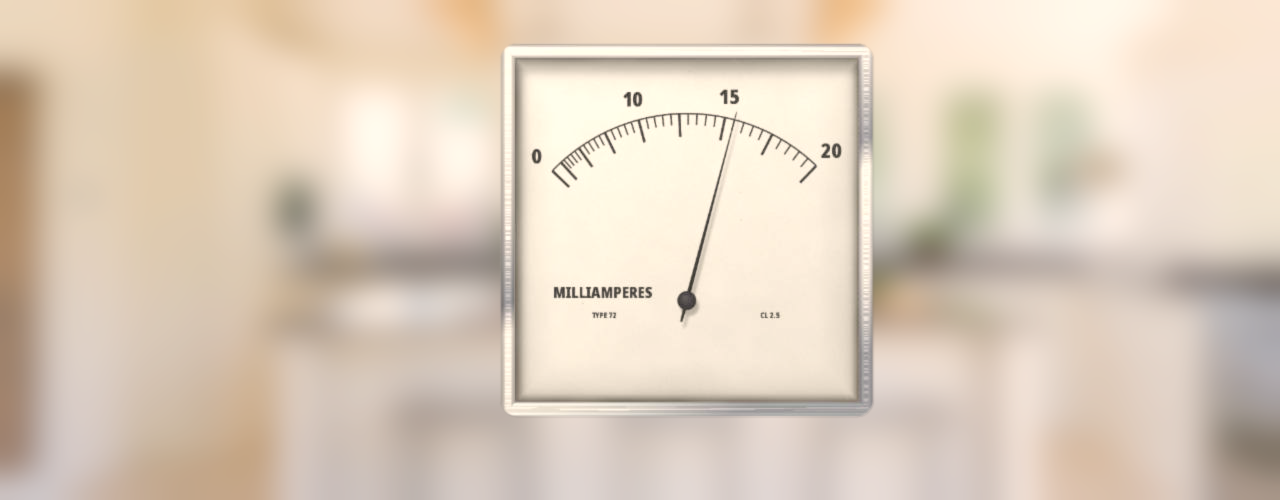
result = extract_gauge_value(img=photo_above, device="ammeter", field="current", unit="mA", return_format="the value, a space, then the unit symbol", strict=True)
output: 15.5 mA
